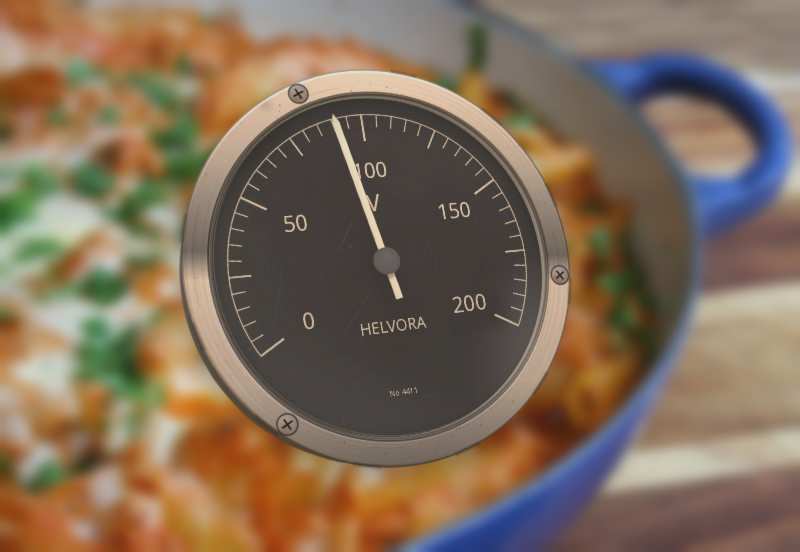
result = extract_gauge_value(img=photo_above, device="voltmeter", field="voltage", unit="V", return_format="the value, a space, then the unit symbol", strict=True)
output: 90 V
